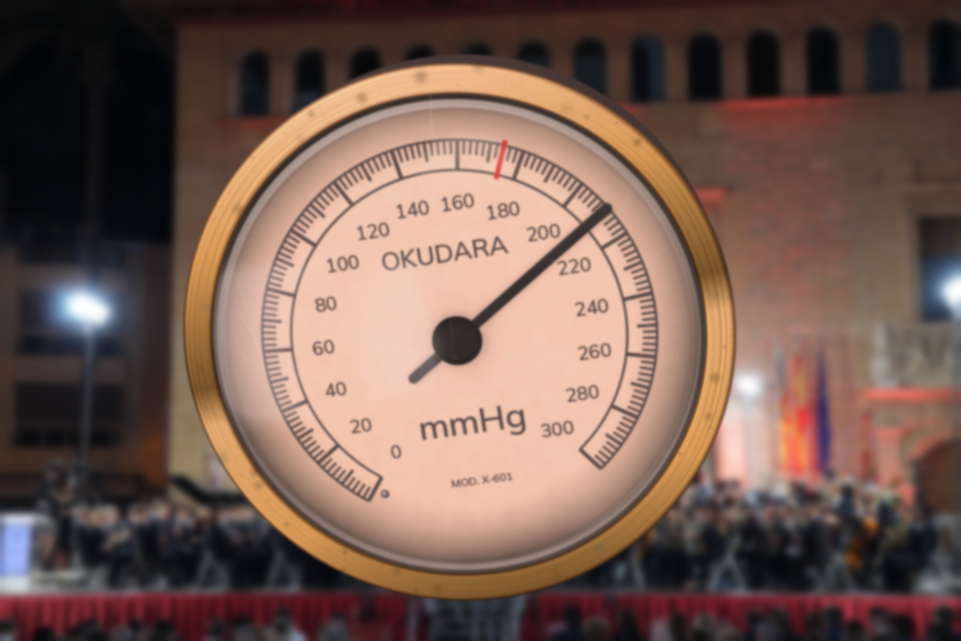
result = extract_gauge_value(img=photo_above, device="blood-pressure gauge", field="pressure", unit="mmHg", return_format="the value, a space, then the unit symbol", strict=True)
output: 210 mmHg
